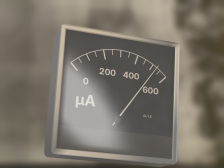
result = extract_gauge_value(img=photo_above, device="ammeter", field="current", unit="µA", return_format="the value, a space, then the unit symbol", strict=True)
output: 525 µA
